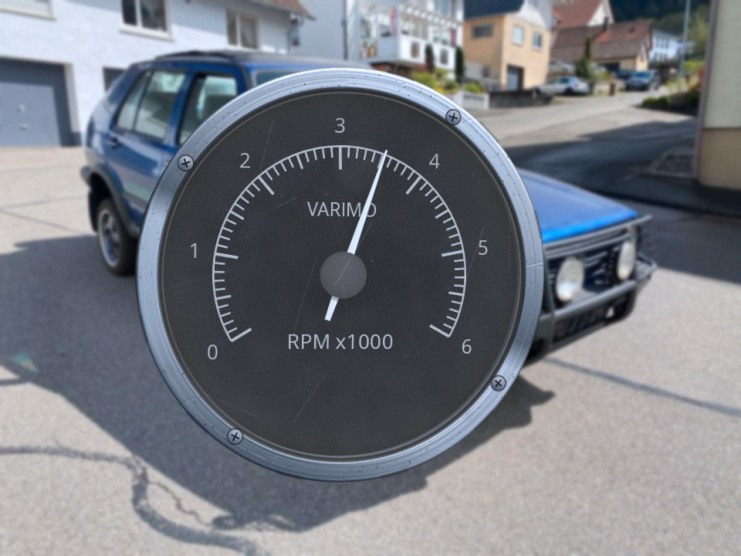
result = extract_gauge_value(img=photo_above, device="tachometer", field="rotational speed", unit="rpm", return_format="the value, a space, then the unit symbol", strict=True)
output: 3500 rpm
